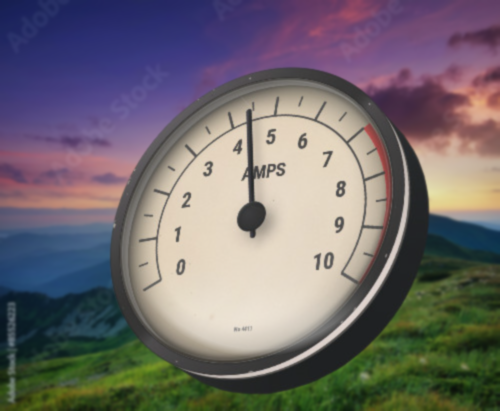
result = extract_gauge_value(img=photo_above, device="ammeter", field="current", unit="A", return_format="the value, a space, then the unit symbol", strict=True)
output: 4.5 A
